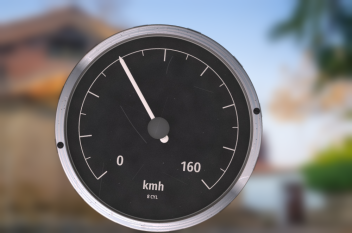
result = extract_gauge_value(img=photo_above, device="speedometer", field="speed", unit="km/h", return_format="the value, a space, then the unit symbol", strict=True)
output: 60 km/h
